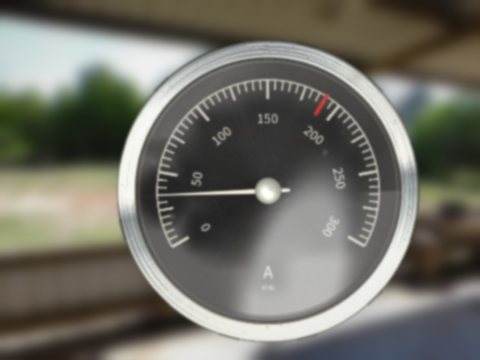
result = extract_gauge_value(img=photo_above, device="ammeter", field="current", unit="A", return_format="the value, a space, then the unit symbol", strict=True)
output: 35 A
